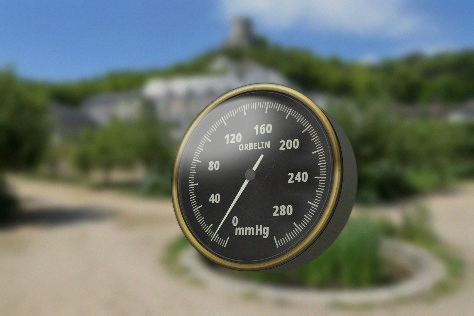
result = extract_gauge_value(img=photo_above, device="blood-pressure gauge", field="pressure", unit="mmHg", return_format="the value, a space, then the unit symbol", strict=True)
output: 10 mmHg
